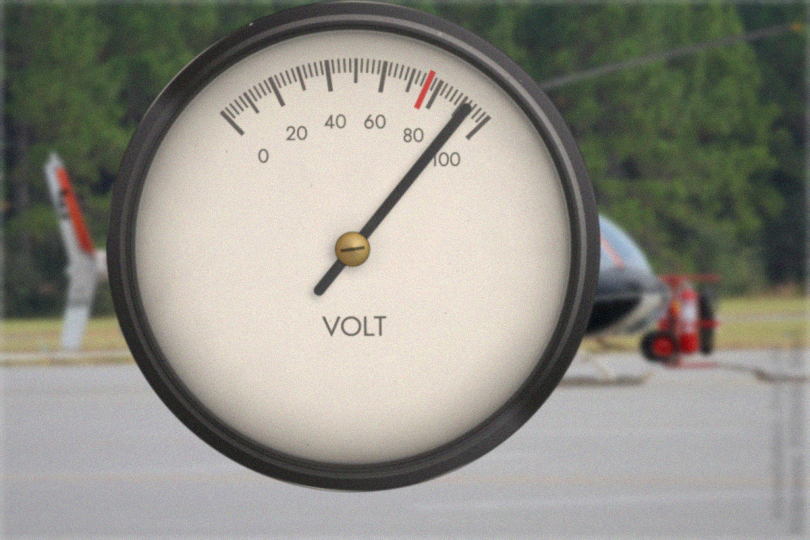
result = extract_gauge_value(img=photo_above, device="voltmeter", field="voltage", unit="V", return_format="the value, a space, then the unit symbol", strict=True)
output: 92 V
